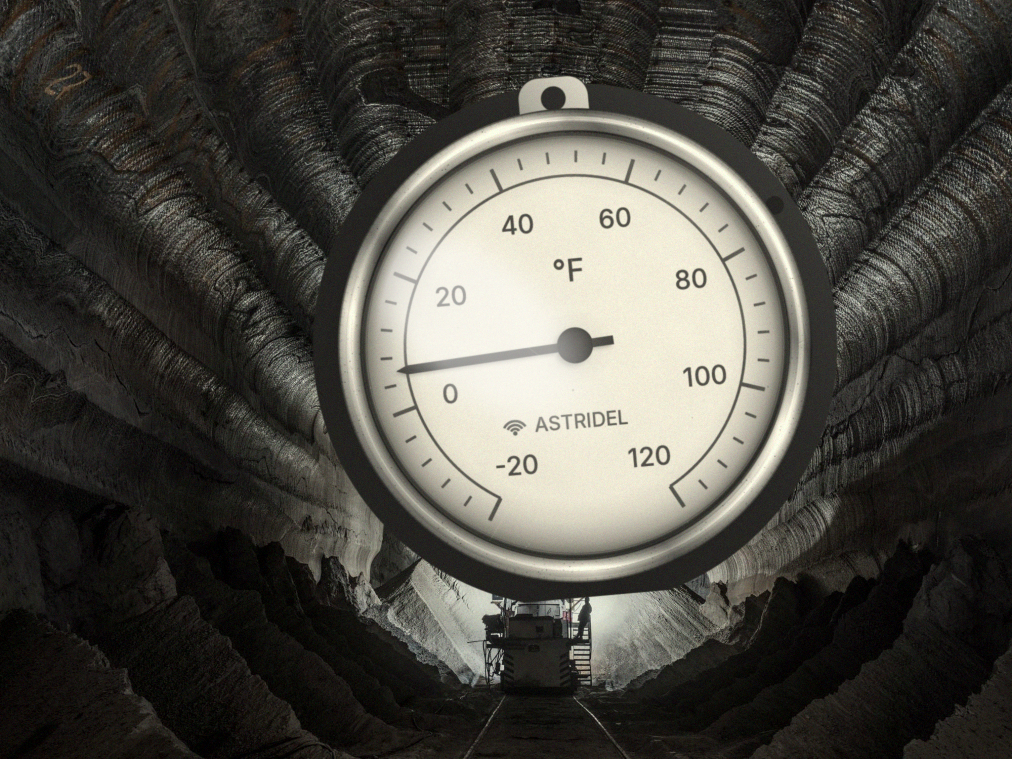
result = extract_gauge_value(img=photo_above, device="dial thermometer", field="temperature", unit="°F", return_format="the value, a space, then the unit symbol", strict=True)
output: 6 °F
